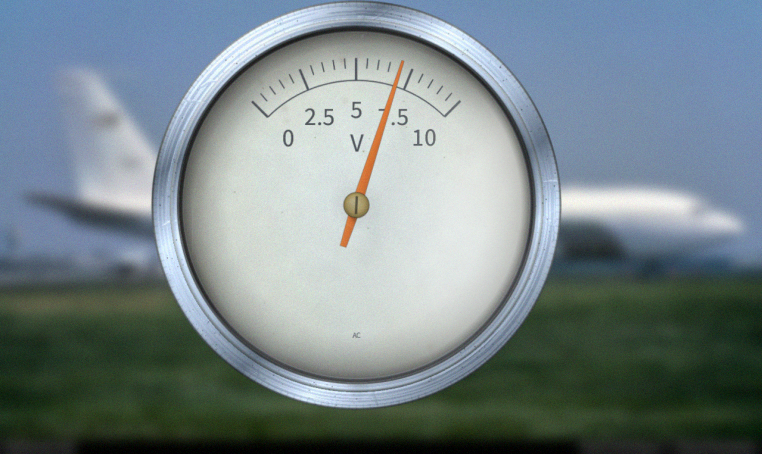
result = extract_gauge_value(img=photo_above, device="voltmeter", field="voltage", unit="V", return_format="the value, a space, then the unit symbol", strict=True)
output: 7 V
